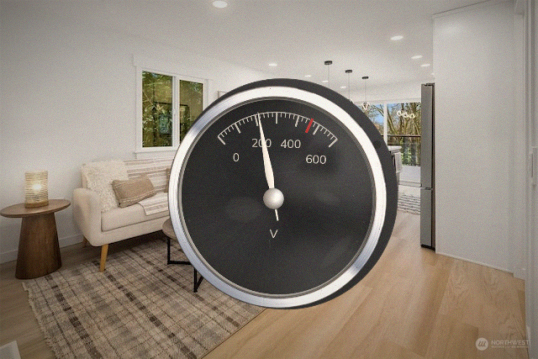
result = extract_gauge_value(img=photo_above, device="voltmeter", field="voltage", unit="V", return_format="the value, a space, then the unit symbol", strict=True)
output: 220 V
